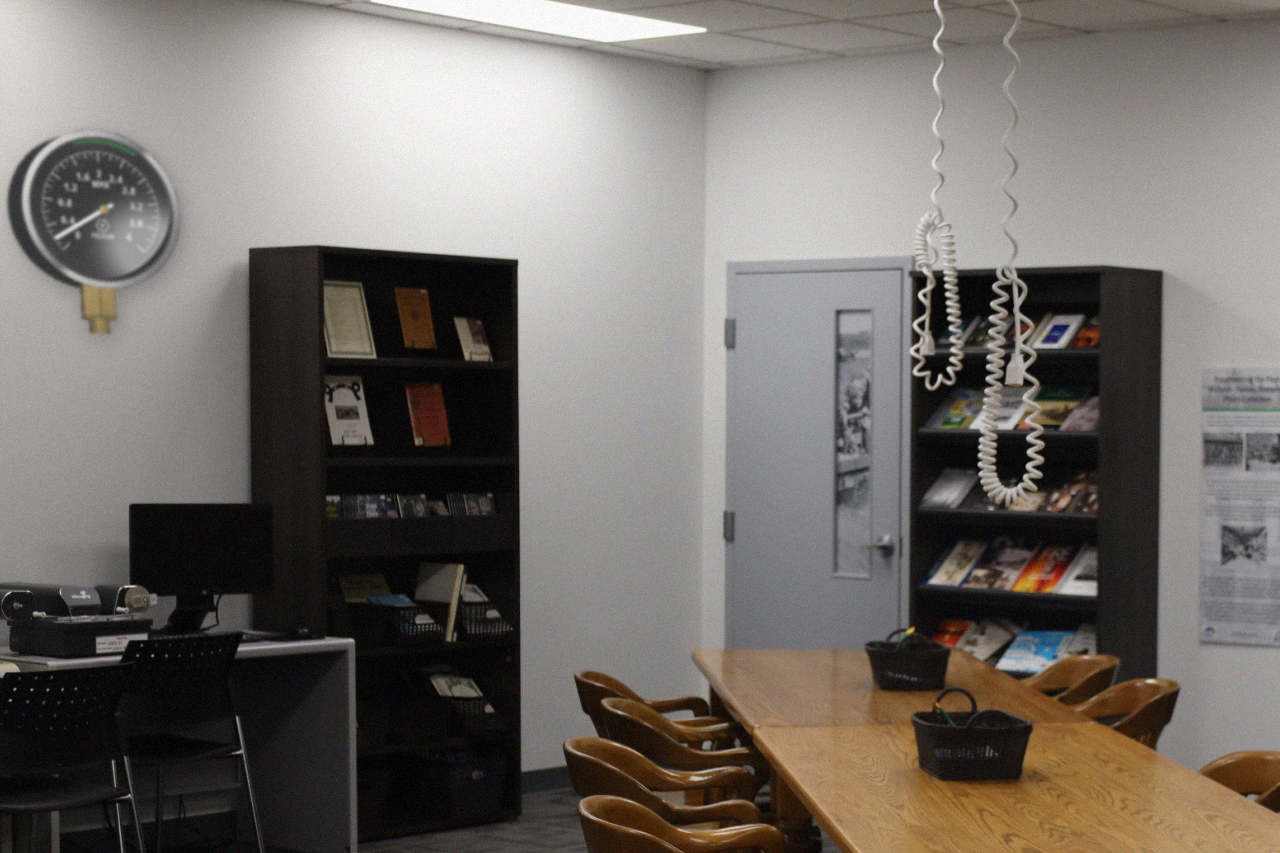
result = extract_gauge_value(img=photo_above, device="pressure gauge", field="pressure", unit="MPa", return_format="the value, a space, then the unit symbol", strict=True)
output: 0.2 MPa
